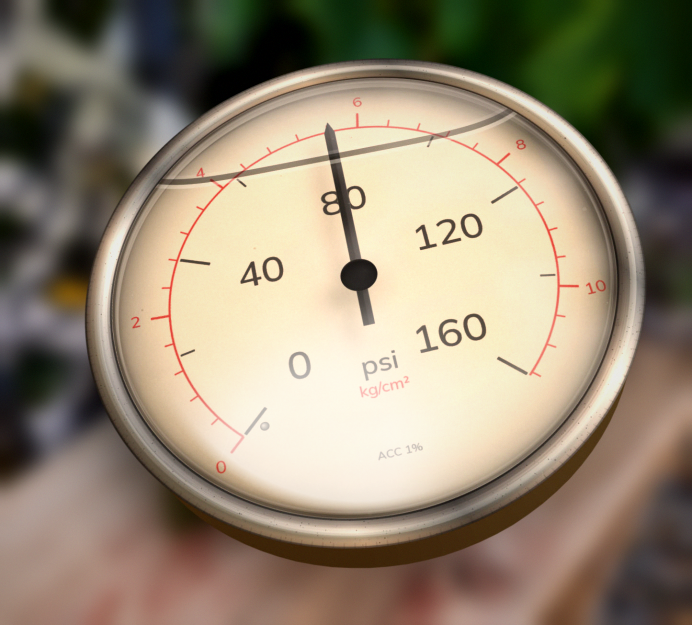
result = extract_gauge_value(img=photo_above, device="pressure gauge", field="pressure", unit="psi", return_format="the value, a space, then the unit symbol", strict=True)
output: 80 psi
